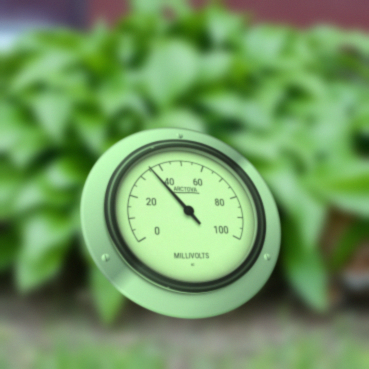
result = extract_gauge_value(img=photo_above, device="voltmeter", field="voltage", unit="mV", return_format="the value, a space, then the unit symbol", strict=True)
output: 35 mV
